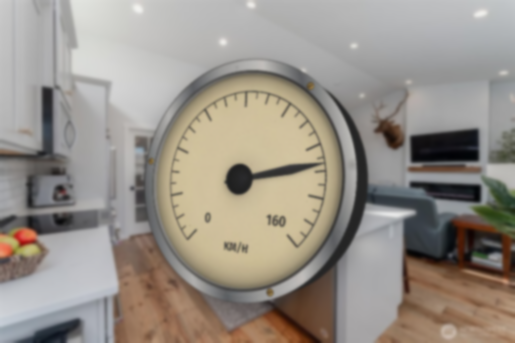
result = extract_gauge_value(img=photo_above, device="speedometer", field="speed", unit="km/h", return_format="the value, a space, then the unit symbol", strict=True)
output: 127.5 km/h
